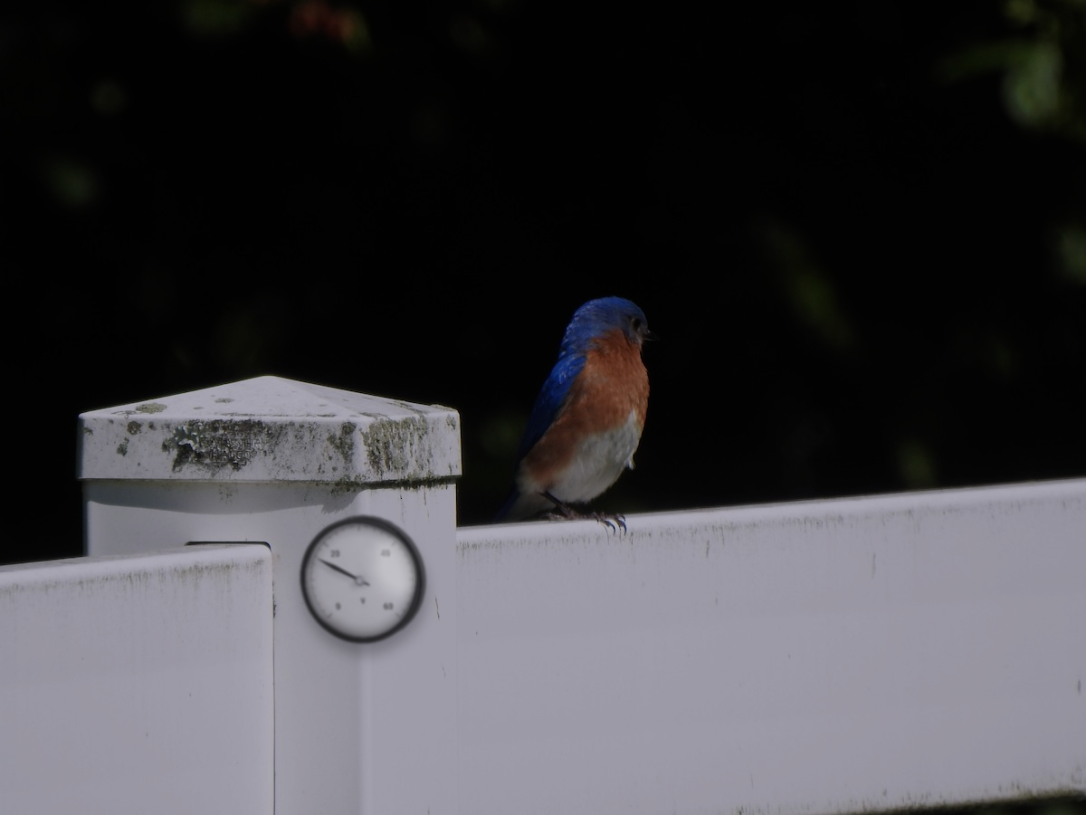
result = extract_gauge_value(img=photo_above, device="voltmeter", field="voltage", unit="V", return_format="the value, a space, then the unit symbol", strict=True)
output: 16 V
